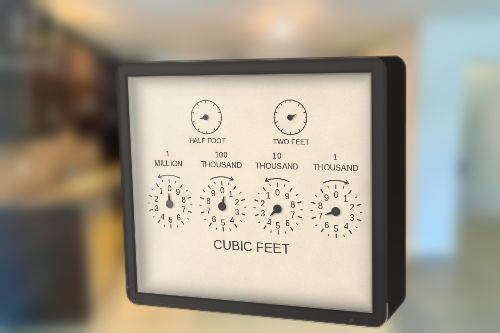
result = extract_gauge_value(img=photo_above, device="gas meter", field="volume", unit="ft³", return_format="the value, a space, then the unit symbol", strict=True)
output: 3700 ft³
